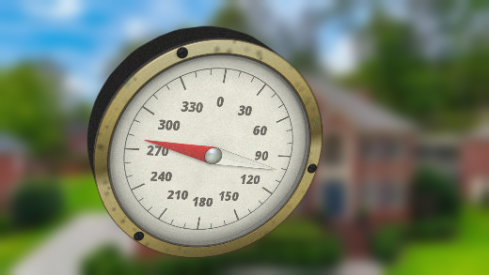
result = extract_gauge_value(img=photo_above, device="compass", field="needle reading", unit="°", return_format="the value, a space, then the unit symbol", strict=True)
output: 280 °
